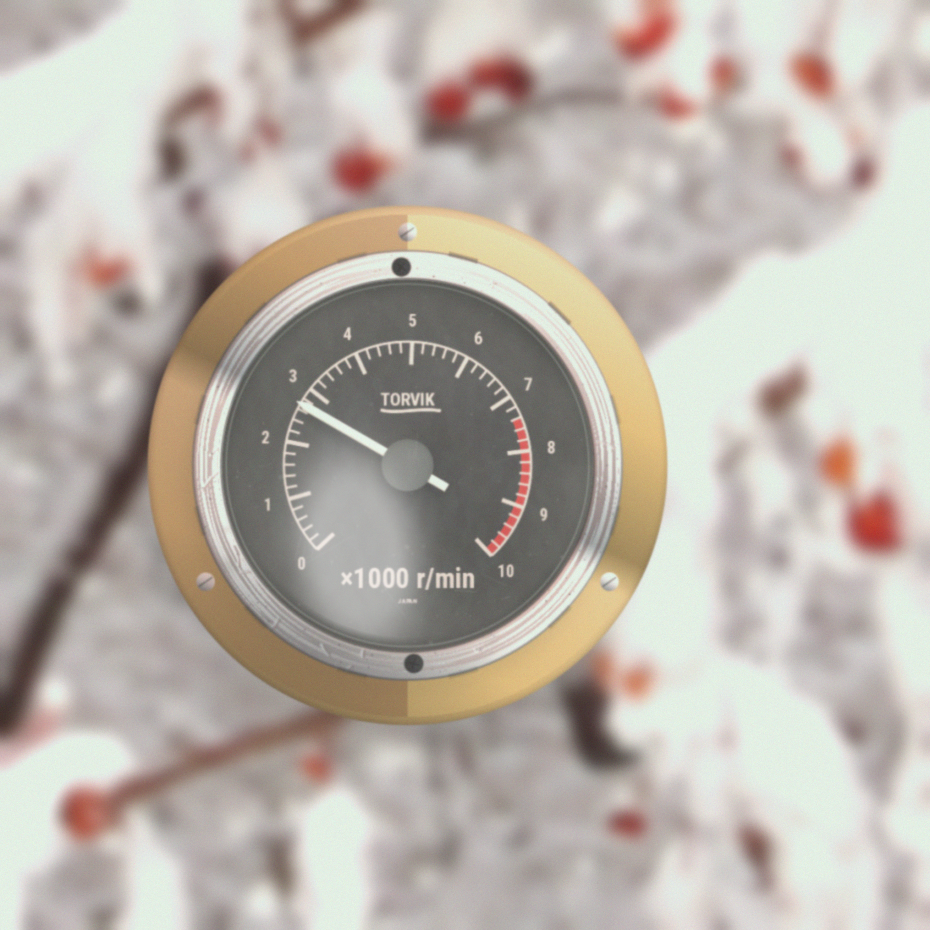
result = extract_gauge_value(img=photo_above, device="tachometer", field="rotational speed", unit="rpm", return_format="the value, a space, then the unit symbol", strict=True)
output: 2700 rpm
